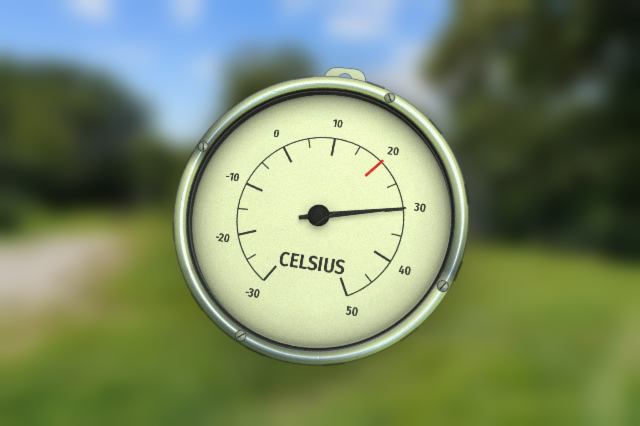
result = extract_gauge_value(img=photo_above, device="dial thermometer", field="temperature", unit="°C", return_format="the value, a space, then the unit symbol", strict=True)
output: 30 °C
